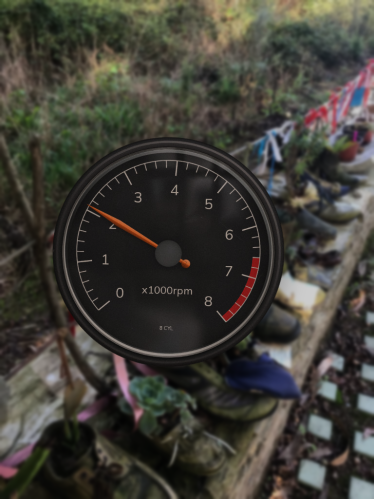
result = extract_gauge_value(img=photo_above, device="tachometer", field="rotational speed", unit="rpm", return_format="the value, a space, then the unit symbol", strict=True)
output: 2100 rpm
